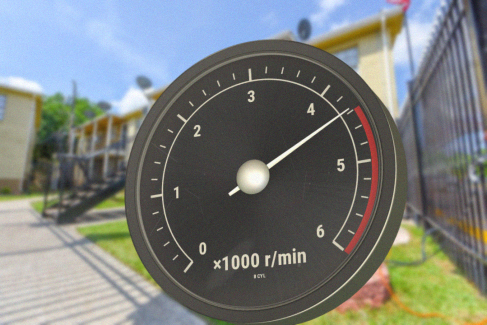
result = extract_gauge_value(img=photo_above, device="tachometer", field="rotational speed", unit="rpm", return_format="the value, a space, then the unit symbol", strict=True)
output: 4400 rpm
